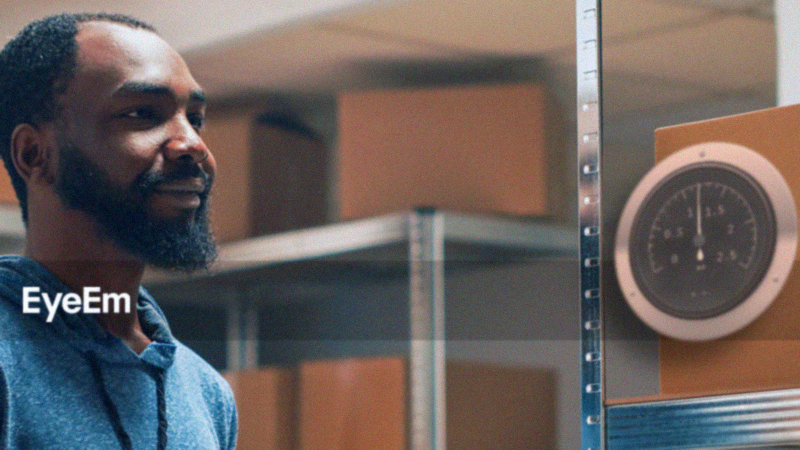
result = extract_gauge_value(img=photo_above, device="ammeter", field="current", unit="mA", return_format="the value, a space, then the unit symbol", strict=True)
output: 1.2 mA
